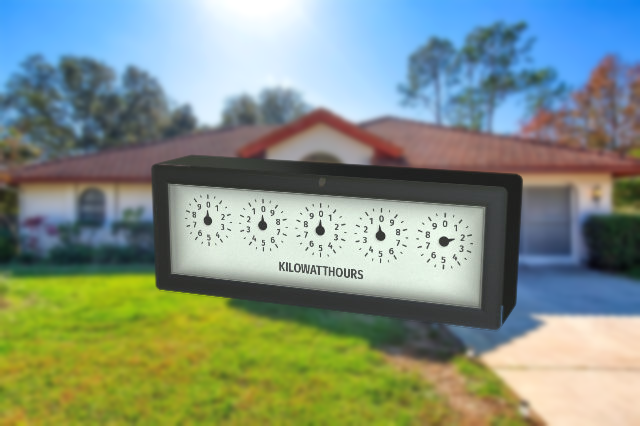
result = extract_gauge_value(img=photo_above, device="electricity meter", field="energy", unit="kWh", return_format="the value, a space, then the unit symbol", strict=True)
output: 2 kWh
